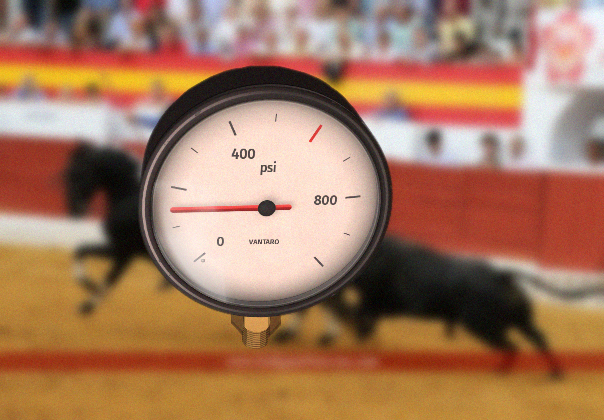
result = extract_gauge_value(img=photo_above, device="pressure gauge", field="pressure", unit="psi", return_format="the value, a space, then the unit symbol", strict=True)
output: 150 psi
